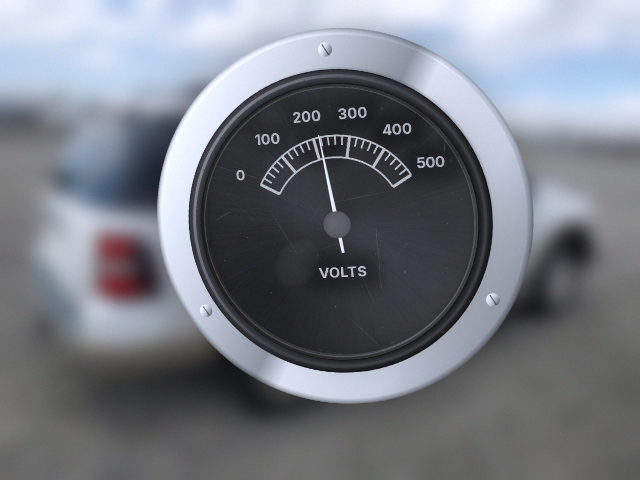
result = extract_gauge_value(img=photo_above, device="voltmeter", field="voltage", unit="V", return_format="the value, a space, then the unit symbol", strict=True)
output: 220 V
